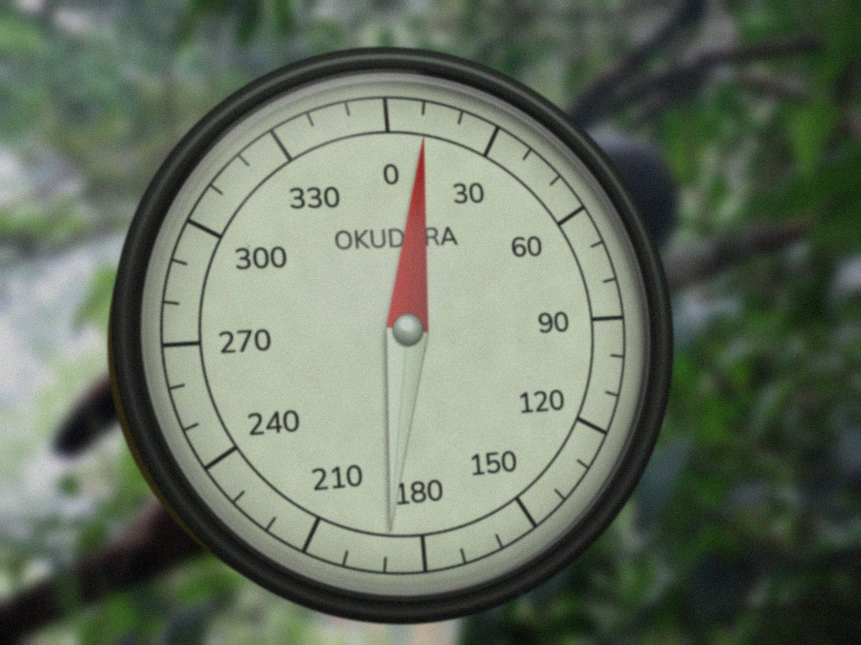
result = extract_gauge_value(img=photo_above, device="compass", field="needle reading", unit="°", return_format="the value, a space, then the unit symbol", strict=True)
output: 10 °
